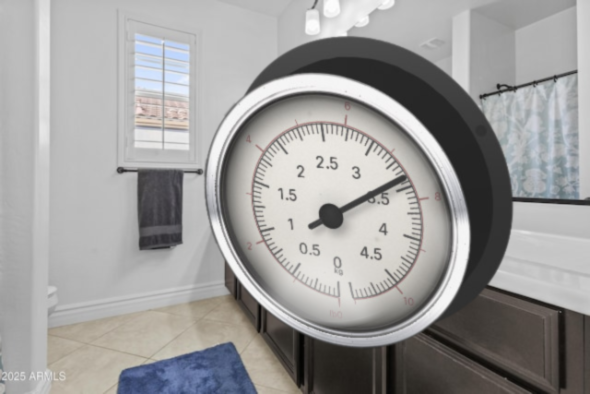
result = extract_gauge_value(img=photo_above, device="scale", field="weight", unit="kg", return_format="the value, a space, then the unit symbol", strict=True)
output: 3.4 kg
